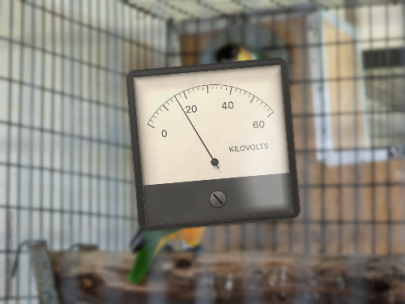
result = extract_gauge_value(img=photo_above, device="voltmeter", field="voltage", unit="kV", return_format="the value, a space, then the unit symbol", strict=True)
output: 16 kV
